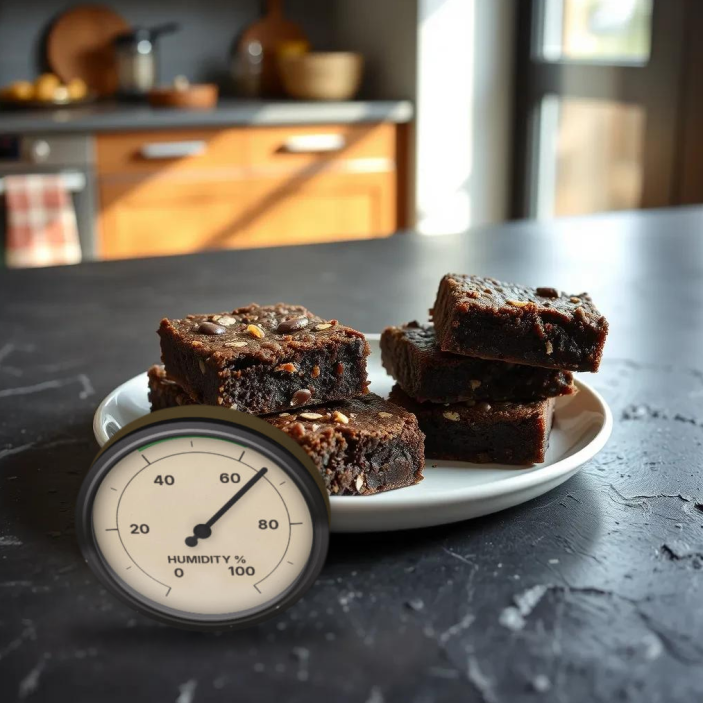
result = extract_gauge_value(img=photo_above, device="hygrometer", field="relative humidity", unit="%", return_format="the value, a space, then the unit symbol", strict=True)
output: 65 %
